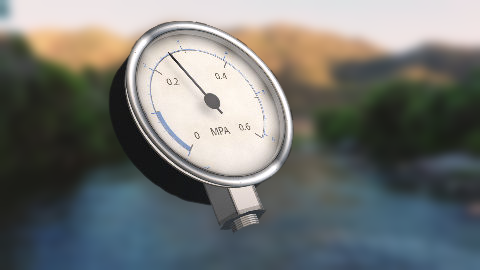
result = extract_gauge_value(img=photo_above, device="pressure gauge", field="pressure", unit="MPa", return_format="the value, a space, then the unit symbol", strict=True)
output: 0.25 MPa
